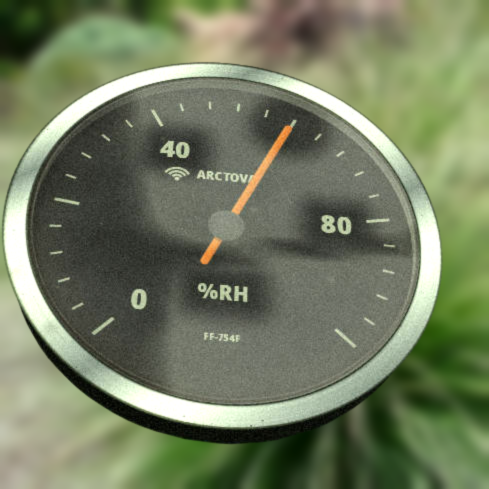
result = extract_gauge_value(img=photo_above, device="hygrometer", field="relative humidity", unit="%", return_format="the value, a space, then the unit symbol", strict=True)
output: 60 %
